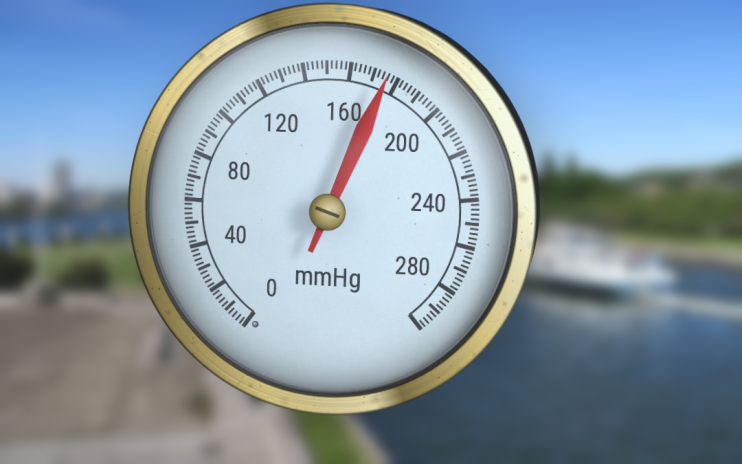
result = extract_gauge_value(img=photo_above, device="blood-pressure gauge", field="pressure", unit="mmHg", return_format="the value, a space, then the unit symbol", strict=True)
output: 176 mmHg
